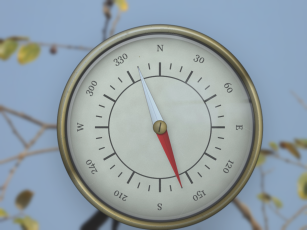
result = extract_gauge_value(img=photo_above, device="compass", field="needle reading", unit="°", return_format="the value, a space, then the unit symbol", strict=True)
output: 160 °
